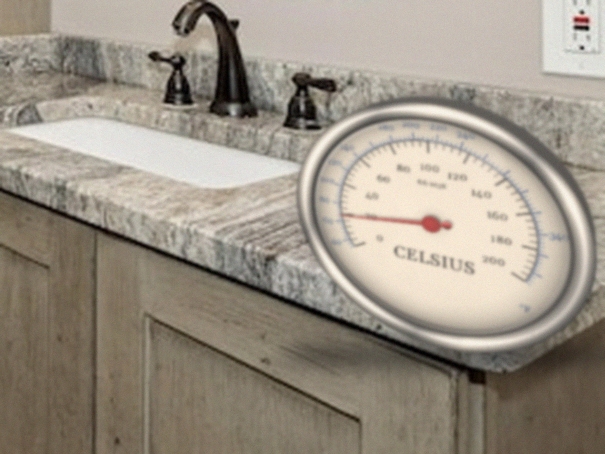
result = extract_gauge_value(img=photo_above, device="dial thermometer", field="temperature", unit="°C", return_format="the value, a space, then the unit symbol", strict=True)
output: 20 °C
